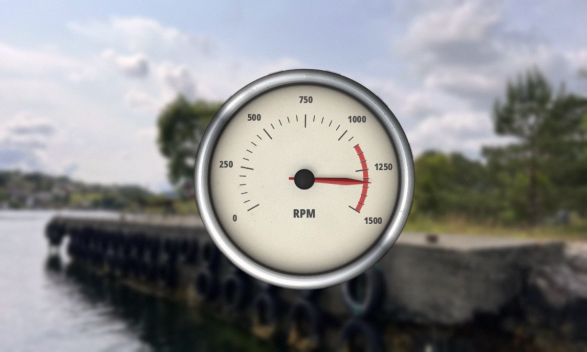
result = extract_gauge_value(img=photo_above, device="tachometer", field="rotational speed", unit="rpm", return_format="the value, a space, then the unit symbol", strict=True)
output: 1325 rpm
